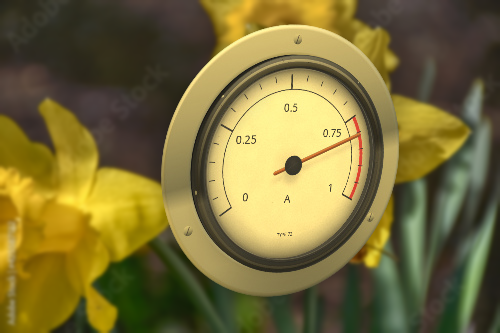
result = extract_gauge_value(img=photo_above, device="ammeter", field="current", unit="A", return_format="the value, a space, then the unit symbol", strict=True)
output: 0.8 A
